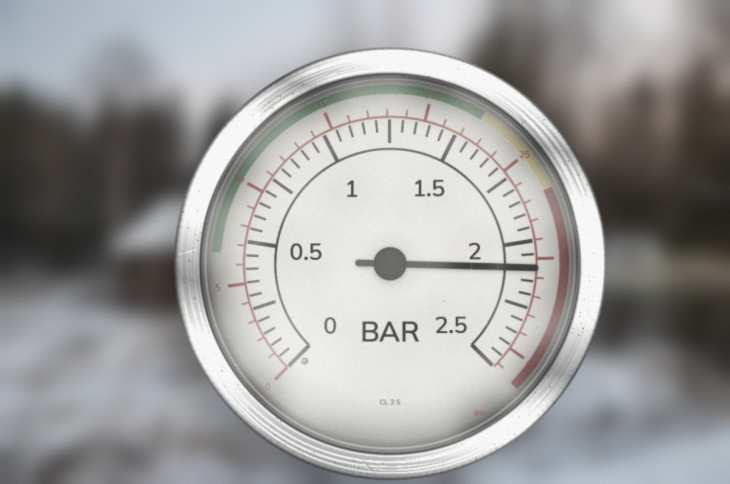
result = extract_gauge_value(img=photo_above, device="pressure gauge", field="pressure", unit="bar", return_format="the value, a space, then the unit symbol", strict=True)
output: 2.1 bar
